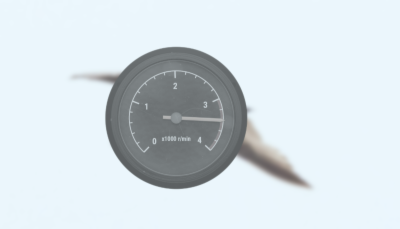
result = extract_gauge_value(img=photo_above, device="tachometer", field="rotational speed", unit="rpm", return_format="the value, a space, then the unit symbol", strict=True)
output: 3400 rpm
